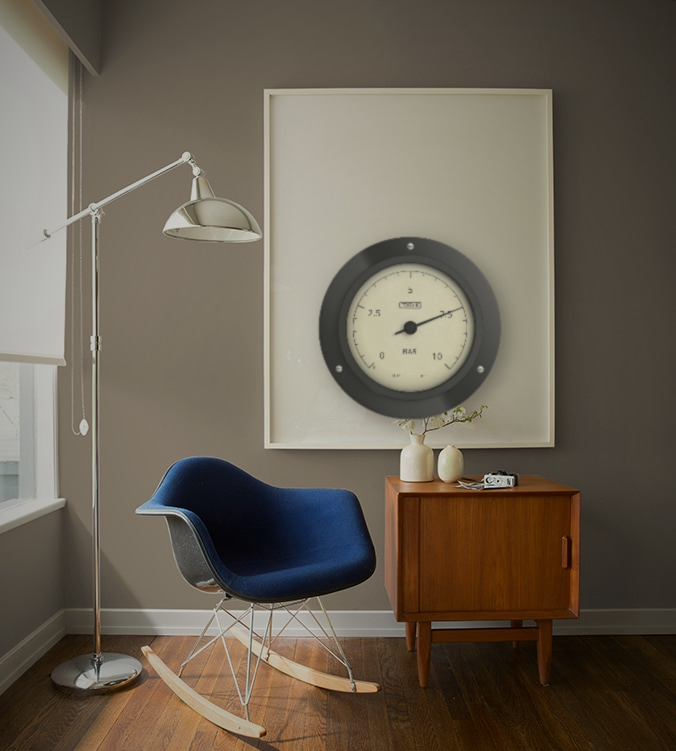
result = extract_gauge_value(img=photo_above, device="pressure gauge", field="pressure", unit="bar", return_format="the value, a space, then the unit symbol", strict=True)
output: 7.5 bar
